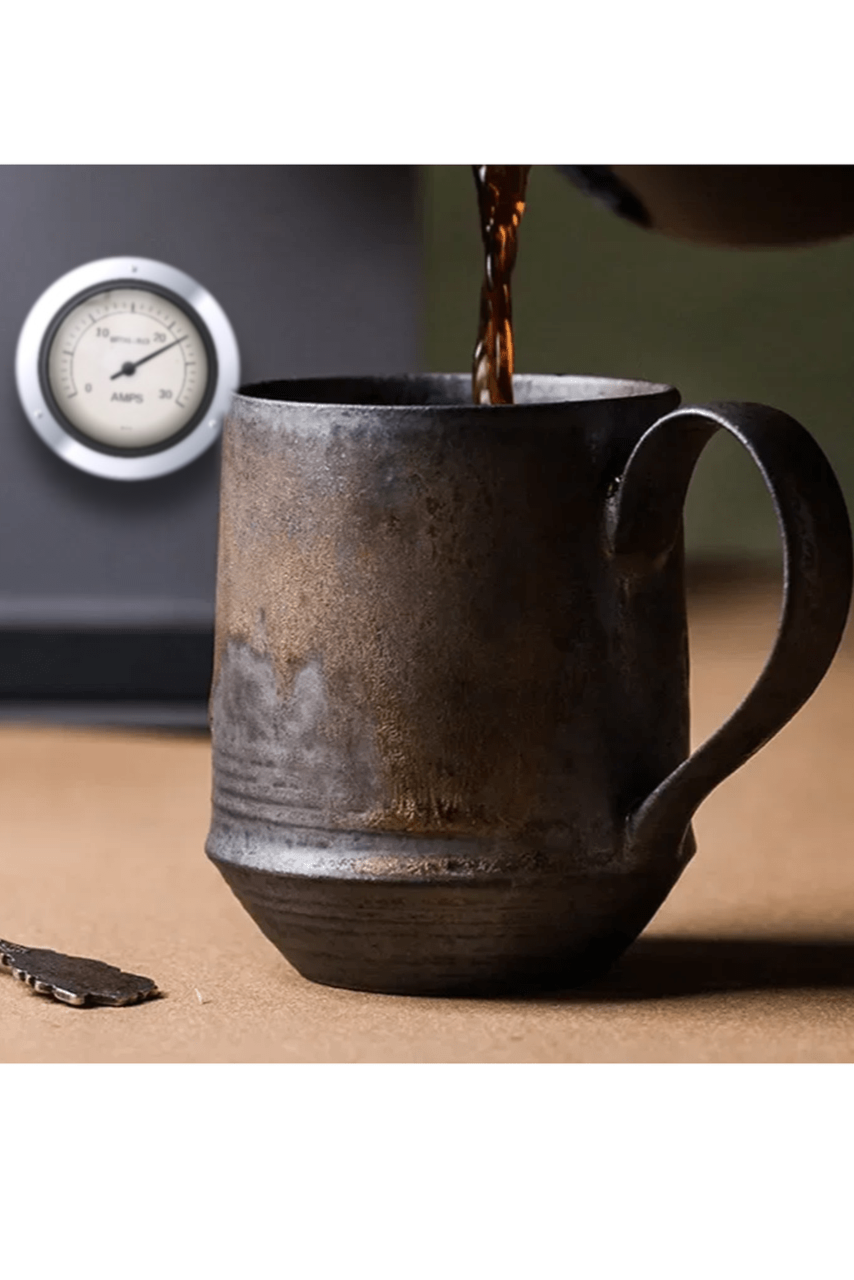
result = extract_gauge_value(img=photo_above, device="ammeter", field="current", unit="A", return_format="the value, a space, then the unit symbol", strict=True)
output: 22 A
